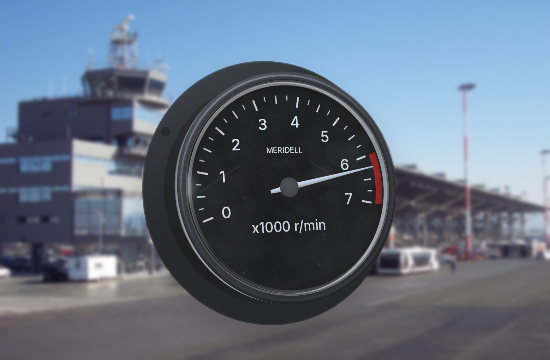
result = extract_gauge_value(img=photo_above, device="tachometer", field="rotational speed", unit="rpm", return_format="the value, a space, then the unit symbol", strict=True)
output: 6250 rpm
